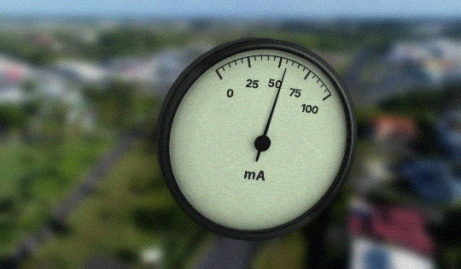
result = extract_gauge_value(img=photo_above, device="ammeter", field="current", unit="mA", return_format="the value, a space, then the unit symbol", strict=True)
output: 55 mA
